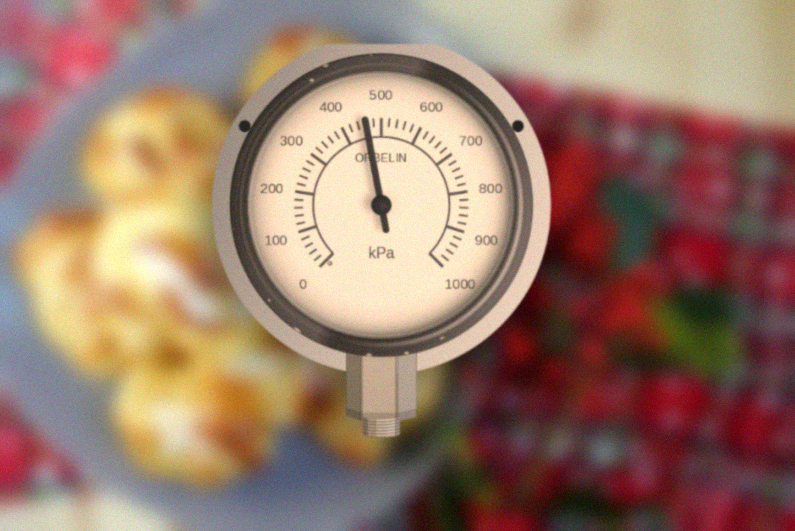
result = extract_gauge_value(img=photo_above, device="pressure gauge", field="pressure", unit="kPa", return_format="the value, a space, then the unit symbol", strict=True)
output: 460 kPa
